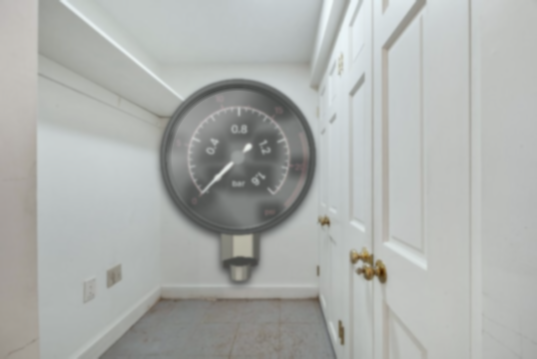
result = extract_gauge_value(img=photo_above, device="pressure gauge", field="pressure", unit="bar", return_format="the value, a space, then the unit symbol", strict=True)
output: 0 bar
